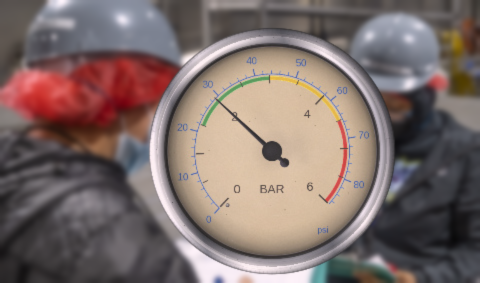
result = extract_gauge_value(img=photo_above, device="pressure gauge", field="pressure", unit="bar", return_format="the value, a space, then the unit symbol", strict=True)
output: 2 bar
